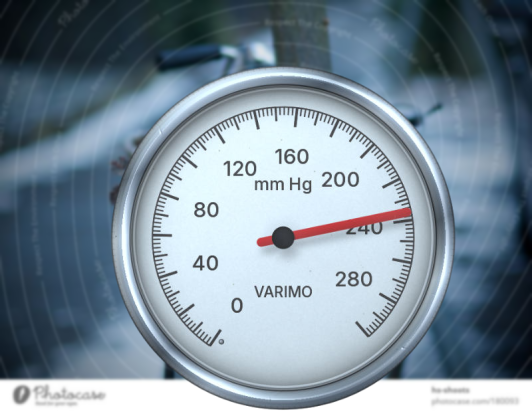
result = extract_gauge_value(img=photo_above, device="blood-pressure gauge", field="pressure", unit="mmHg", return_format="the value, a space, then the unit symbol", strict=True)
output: 236 mmHg
